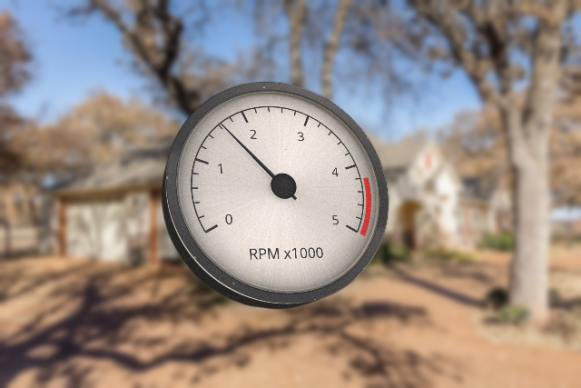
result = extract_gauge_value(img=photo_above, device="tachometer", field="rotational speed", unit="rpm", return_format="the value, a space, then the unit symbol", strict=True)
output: 1600 rpm
